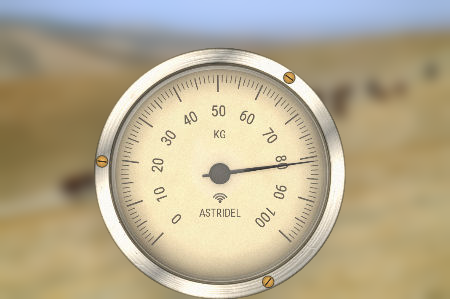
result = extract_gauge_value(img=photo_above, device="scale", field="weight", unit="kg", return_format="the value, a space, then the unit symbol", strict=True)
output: 81 kg
